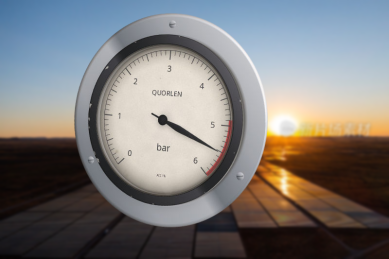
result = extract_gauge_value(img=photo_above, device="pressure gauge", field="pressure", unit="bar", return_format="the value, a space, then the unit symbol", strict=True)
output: 5.5 bar
